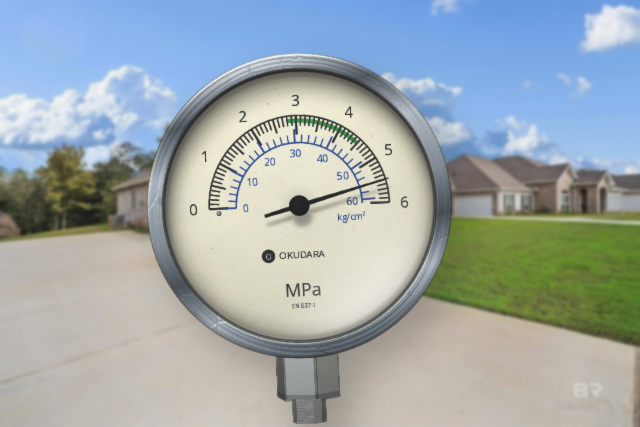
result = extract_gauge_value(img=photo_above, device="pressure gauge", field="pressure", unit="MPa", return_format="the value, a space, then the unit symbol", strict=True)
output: 5.5 MPa
